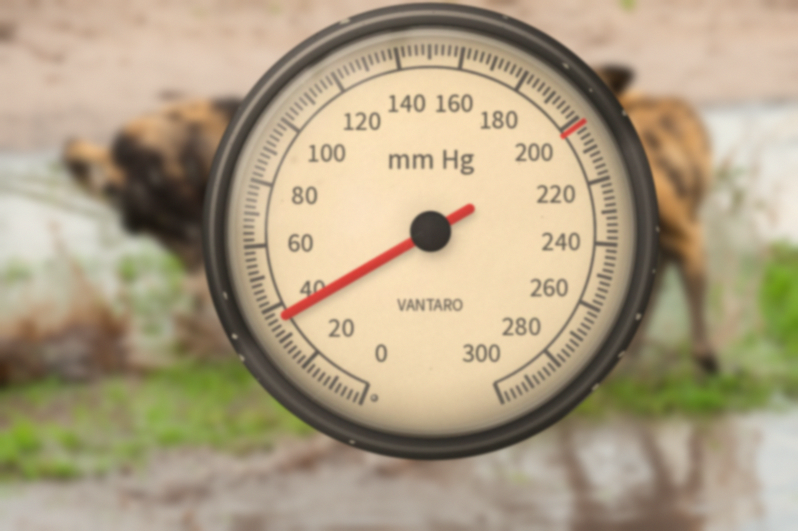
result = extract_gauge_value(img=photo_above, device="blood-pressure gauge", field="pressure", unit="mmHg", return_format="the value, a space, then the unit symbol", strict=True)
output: 36 mmHg
